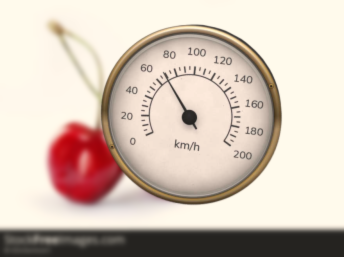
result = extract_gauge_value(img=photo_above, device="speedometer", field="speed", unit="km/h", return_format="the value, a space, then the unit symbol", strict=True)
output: 70 km/h
